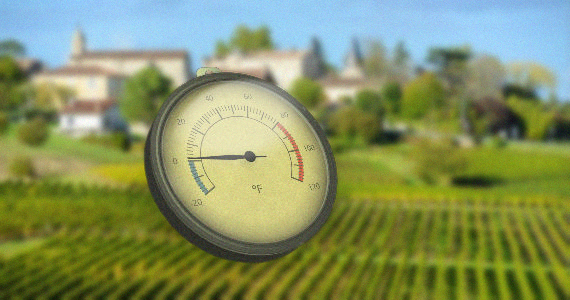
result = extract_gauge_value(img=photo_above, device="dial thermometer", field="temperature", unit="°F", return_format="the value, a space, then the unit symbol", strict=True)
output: 0 °F
